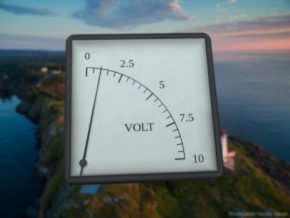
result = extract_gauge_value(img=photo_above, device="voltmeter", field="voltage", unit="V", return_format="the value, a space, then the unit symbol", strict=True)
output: 1 V
